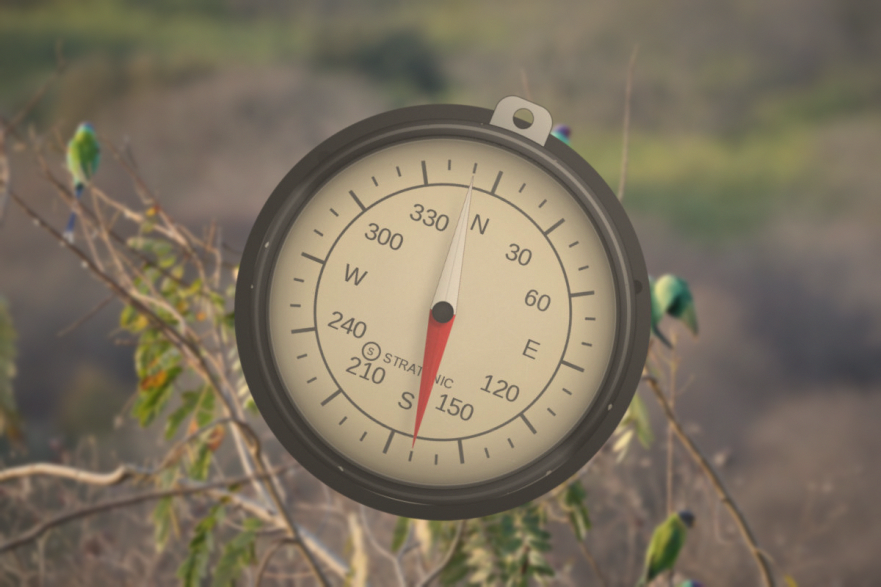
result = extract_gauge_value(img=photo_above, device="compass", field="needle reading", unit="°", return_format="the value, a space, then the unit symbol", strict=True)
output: 170 °
